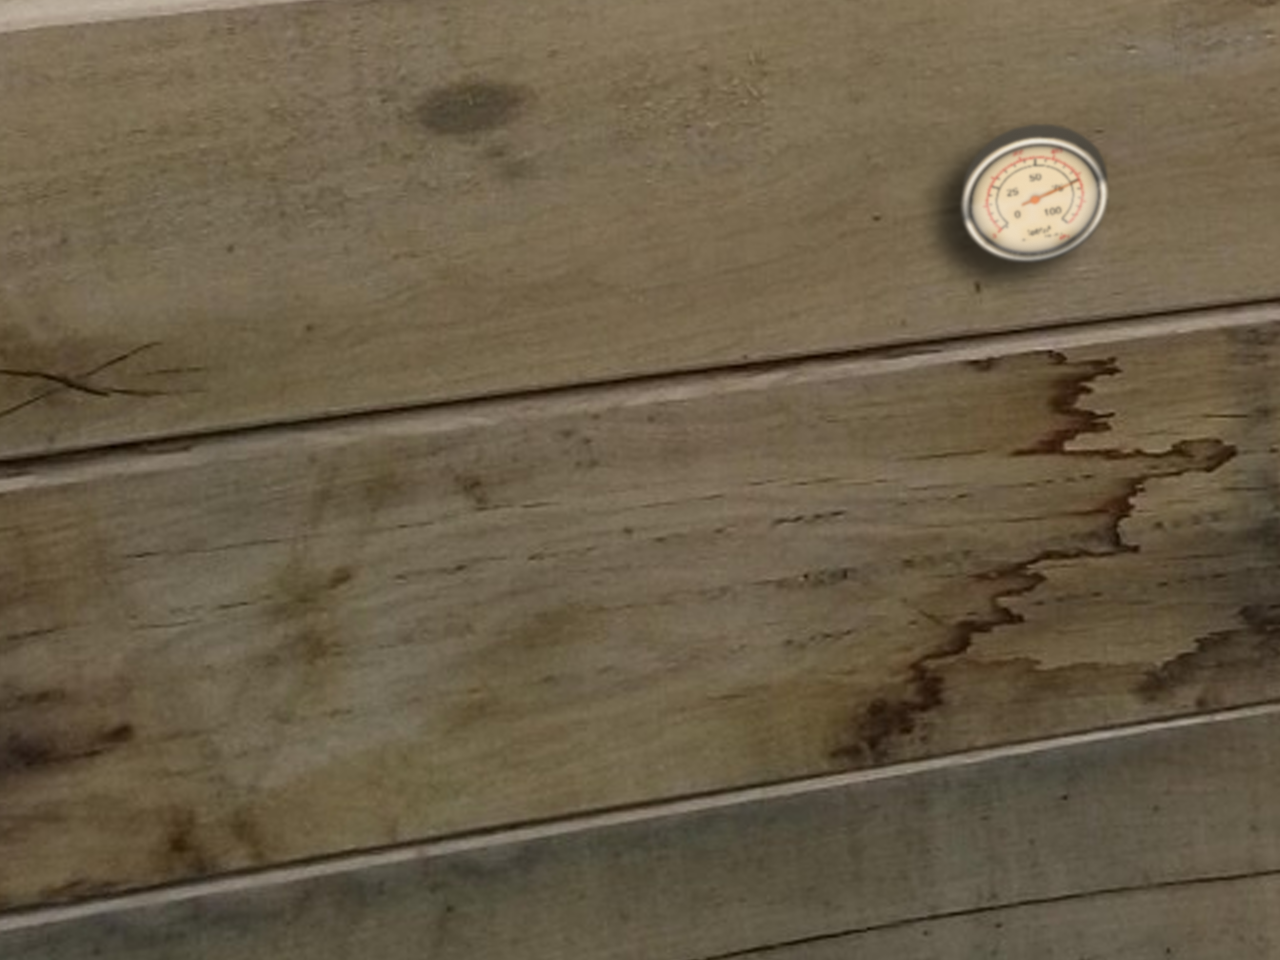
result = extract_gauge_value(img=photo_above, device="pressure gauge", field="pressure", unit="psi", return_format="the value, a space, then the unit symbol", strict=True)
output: 75 psi
